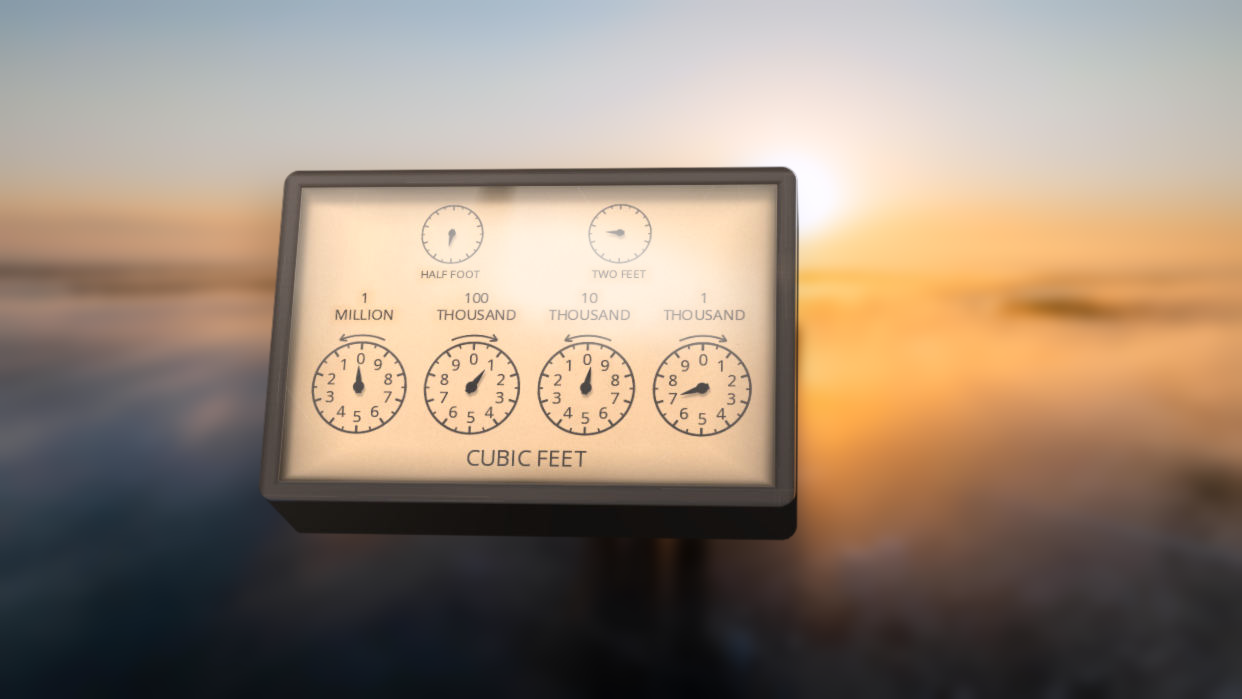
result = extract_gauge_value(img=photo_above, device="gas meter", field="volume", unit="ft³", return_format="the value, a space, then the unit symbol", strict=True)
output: 9700 ft³
